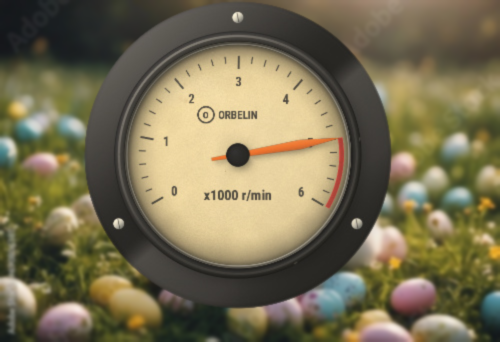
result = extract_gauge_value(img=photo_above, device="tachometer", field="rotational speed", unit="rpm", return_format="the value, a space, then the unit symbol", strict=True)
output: 5000 rpm
